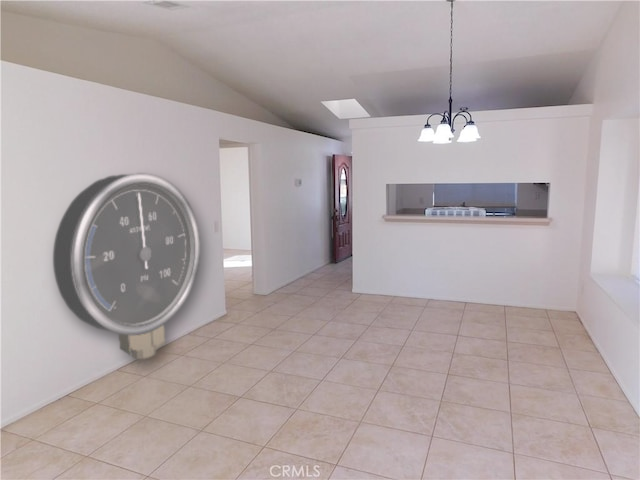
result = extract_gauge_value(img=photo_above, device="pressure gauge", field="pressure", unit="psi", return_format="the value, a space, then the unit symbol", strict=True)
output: 50 psi
